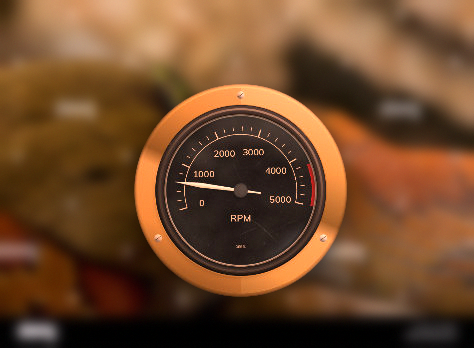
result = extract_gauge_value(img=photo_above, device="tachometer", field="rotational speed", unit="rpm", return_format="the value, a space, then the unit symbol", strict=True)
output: 600 rpm
